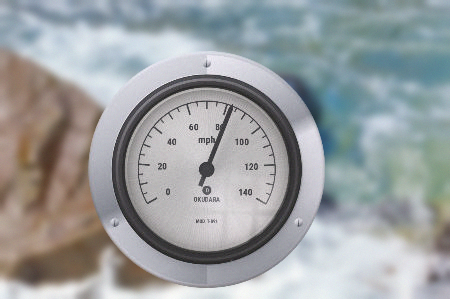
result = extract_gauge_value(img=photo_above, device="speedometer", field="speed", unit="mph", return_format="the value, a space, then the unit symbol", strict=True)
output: 82.5 mph
